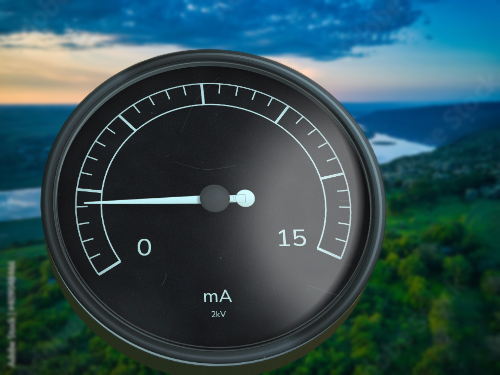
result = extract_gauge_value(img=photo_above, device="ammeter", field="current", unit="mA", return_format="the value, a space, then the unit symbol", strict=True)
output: 2 mA
